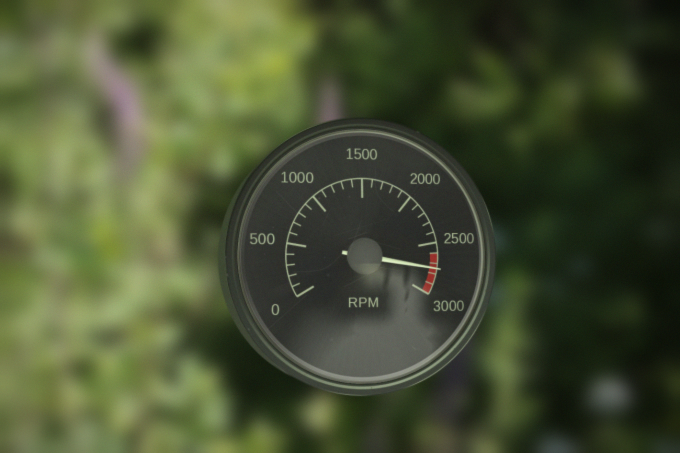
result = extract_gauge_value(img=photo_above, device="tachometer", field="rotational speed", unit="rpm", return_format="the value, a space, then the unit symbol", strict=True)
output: 2750 rpm
